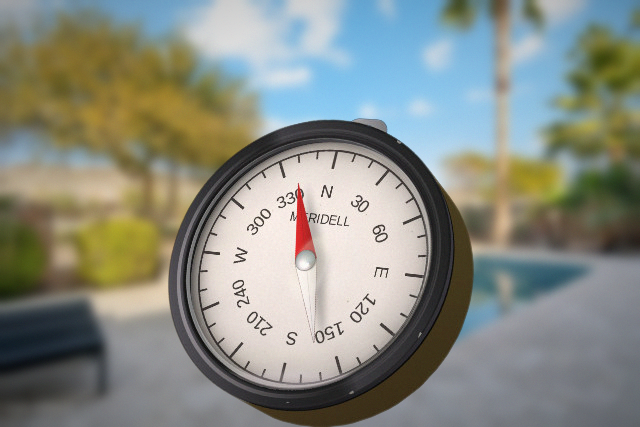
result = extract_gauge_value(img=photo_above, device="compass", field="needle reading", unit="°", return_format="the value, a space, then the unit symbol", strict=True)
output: 340 °
